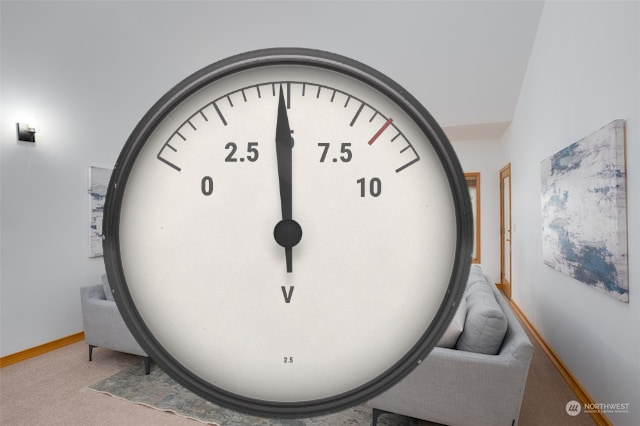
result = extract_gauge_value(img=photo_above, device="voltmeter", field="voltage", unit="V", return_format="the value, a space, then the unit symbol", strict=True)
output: 4.75 V
